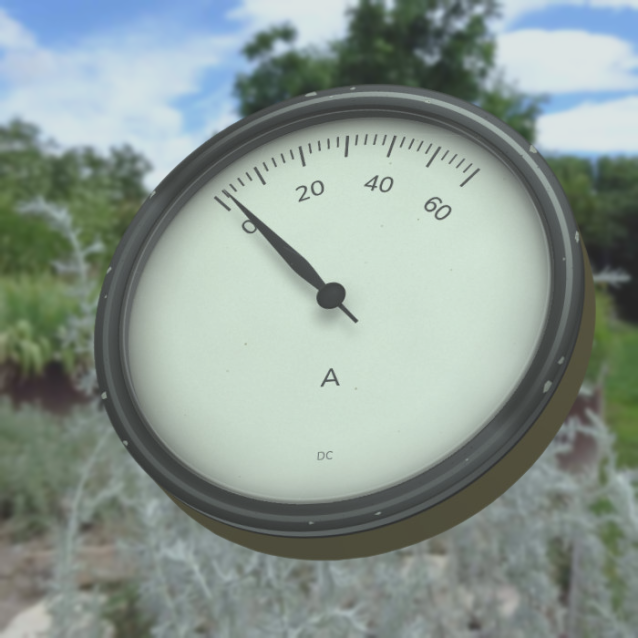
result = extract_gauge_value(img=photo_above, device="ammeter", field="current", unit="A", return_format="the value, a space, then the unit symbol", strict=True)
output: 2 A
